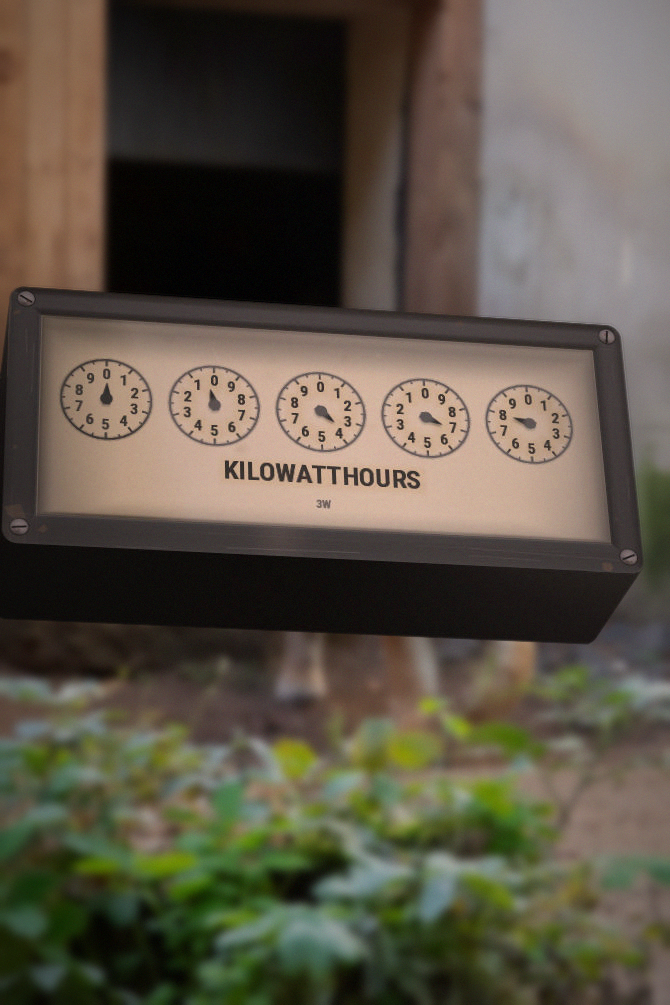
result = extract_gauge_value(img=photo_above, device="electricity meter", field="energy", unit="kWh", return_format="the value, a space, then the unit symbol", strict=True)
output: 368 kWh
